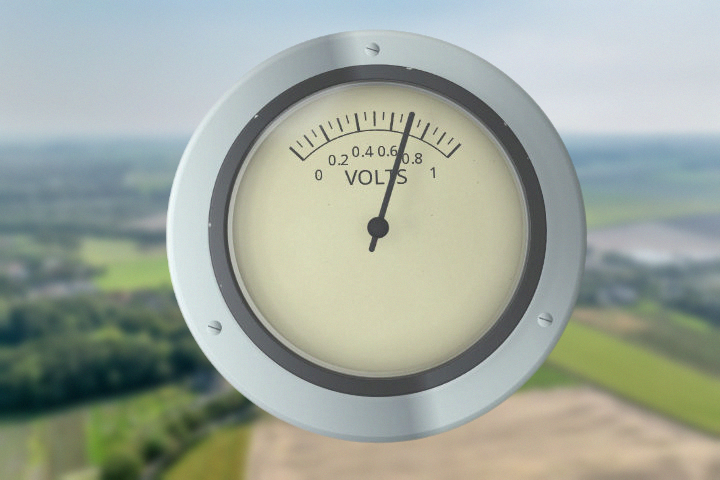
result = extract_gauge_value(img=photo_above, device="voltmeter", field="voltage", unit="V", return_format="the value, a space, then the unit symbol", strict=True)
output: 0.7 V
